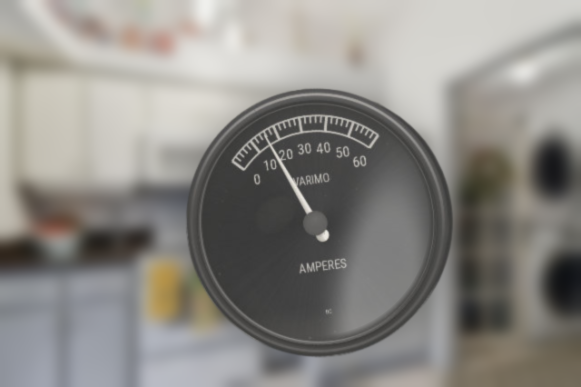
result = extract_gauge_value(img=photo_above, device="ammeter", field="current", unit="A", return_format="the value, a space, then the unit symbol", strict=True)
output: 16 A
